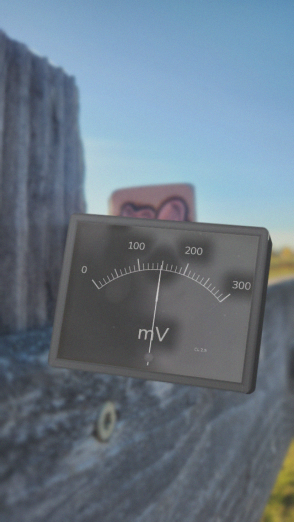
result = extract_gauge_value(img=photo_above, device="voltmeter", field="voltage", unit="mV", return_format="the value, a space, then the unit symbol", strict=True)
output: 150 mV
